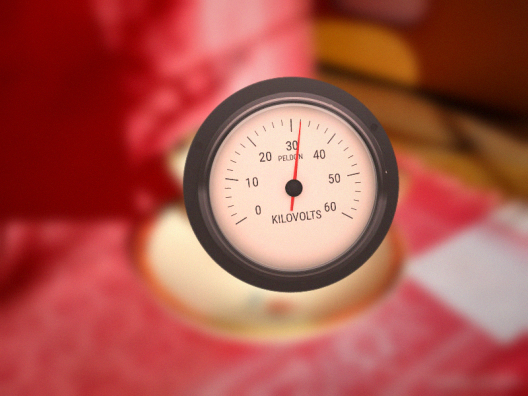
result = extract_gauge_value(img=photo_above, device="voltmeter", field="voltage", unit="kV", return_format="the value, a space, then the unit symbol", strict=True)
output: 32 kV
